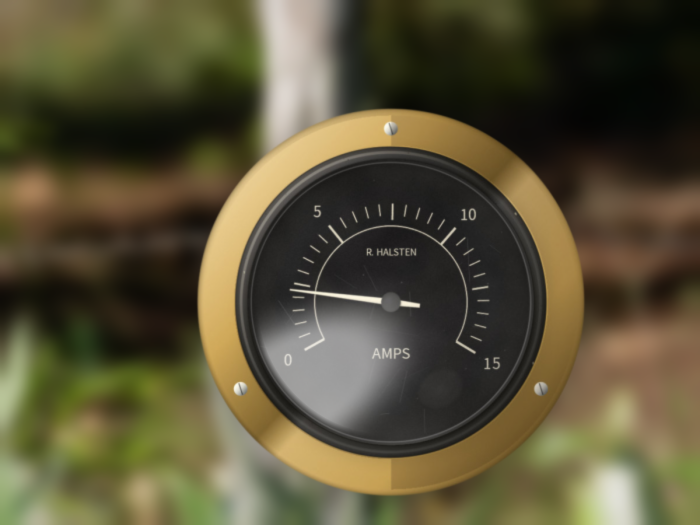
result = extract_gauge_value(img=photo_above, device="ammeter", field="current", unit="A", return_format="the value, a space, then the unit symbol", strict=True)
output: 2.25 A
